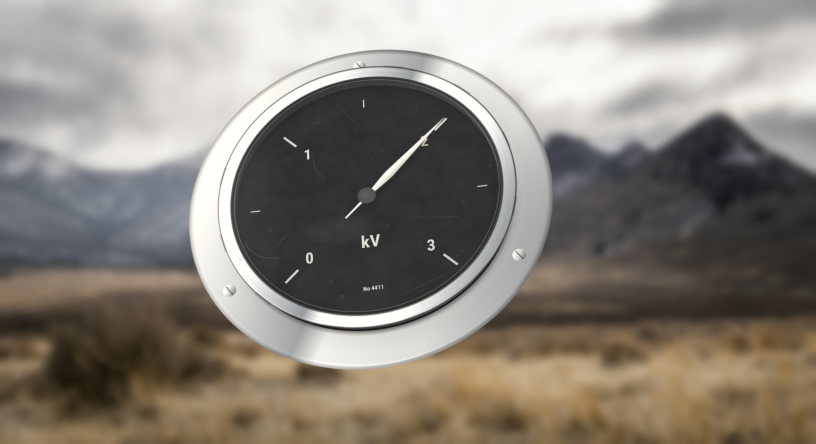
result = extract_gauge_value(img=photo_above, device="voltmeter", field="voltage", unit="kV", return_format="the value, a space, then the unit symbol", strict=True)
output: 2 kV
